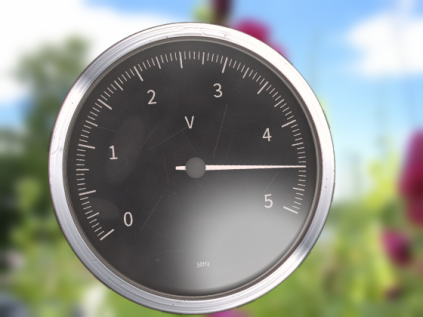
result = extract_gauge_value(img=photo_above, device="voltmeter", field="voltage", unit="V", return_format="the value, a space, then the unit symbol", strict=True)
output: 4.5 V
